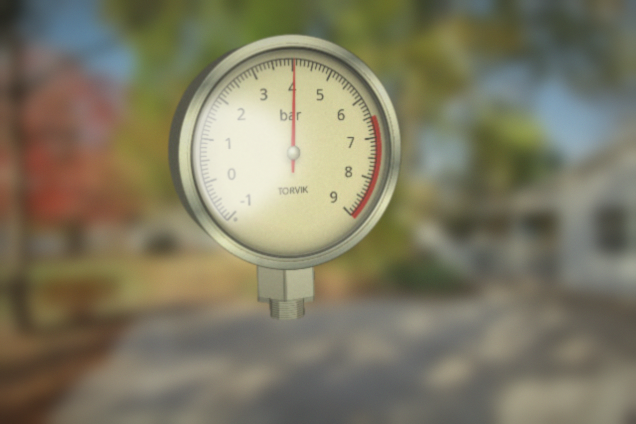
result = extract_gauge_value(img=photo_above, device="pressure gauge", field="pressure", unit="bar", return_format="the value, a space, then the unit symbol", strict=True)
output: 4 bar
